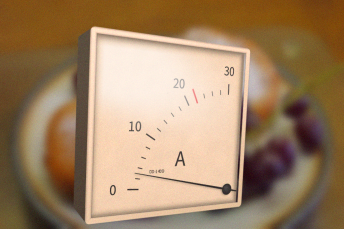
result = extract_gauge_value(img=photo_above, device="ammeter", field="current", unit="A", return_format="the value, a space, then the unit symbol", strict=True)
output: 3 A
